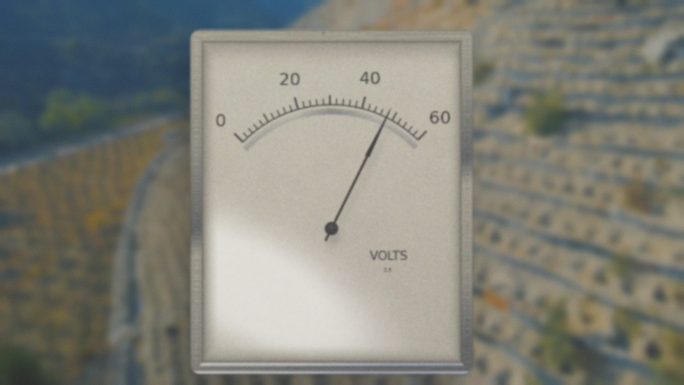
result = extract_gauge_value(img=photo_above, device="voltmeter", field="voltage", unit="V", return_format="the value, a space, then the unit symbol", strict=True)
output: 48 V
